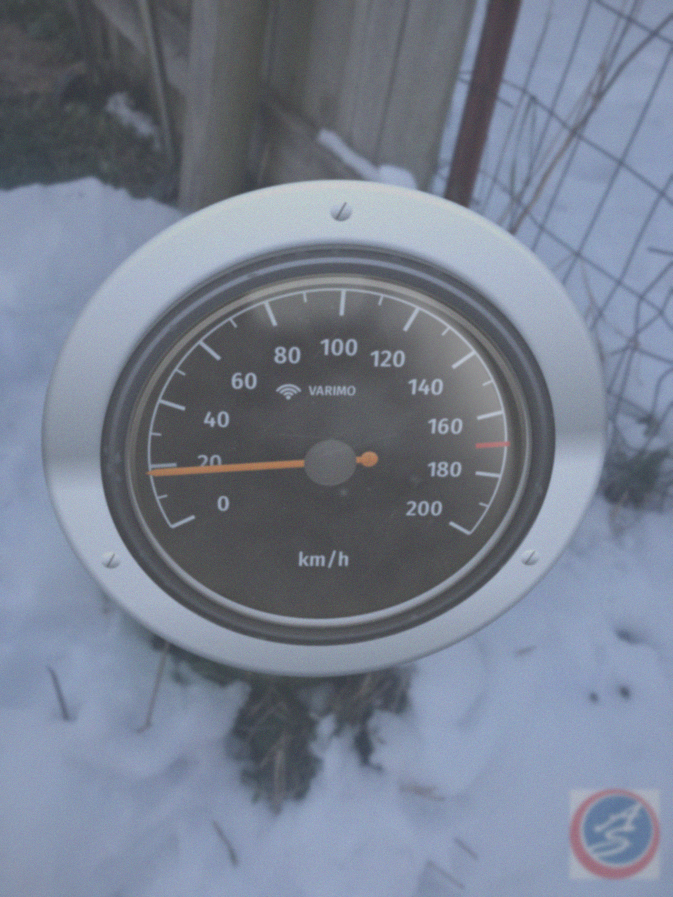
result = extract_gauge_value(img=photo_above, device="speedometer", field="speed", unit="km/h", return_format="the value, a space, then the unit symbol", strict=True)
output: 20 km/h
